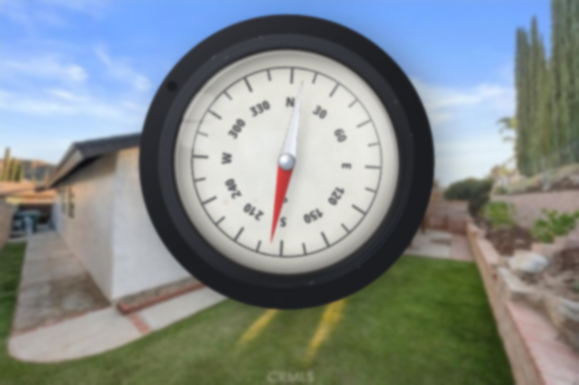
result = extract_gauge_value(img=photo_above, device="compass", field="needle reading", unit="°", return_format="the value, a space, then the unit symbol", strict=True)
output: 187.5 °
